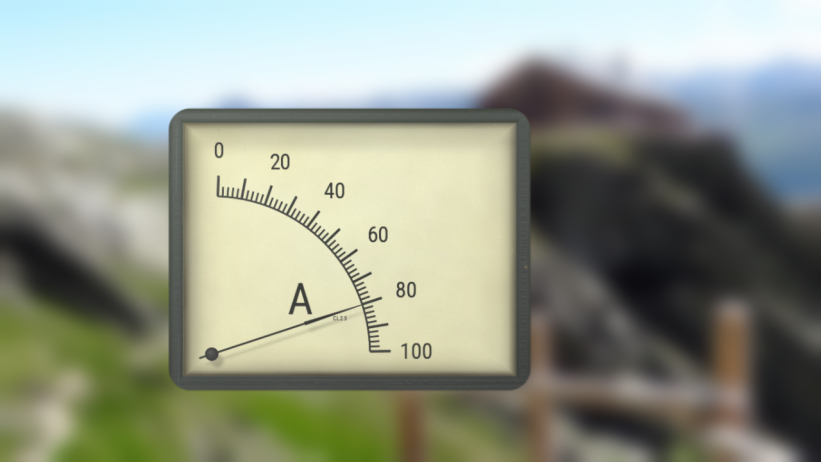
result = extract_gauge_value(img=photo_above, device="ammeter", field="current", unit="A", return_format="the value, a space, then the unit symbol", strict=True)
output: 80 A
